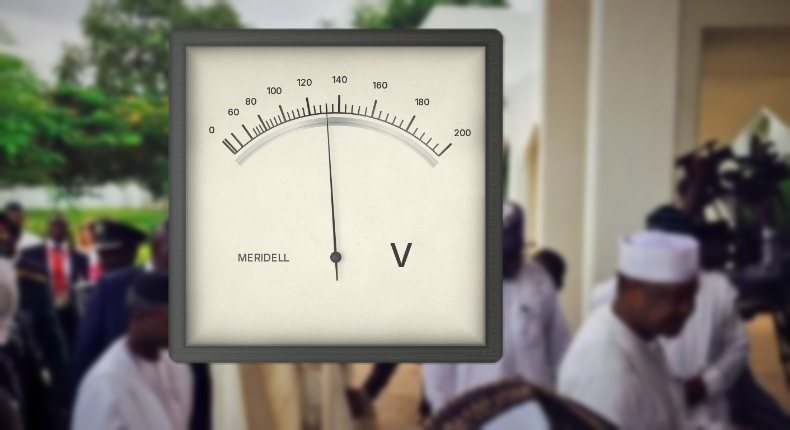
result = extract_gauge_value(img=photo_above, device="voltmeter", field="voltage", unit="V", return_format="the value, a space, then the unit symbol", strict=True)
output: 132 V
